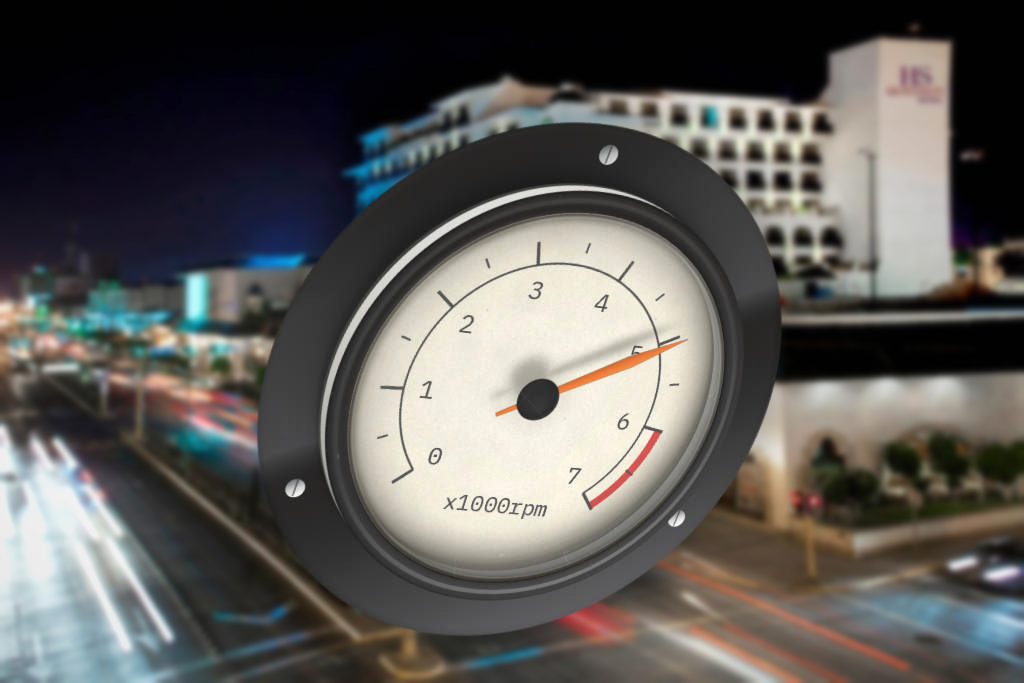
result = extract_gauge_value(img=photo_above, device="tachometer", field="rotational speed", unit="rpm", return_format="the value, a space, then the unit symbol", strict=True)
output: 5000 rpm
